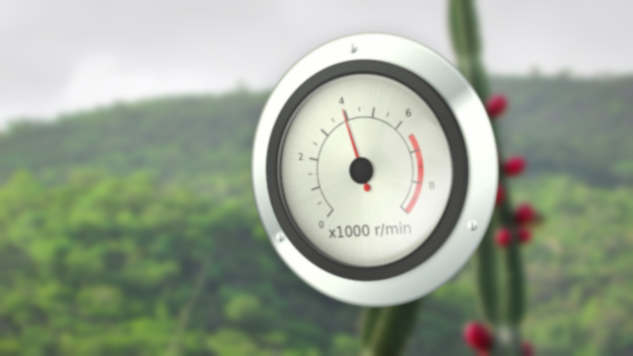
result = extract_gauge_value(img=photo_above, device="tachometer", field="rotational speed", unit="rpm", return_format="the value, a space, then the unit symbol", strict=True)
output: 4000 rpm
